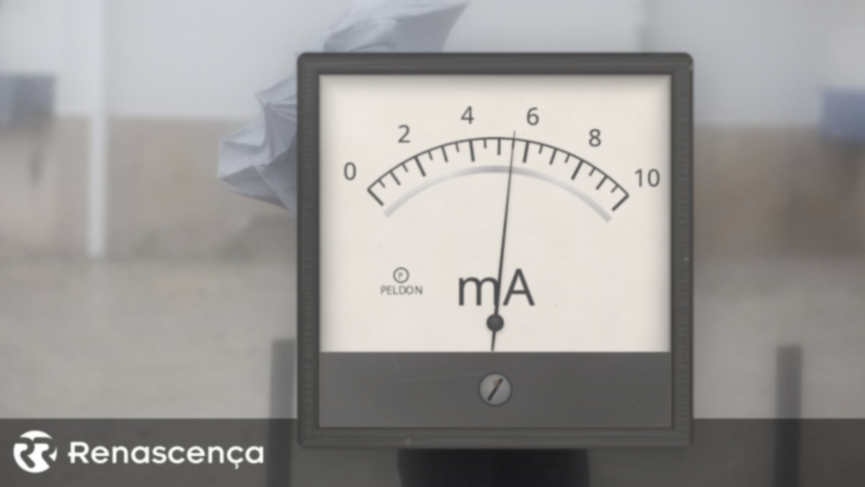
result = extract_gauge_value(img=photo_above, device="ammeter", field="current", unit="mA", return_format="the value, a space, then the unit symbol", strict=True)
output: 5.5 mA
